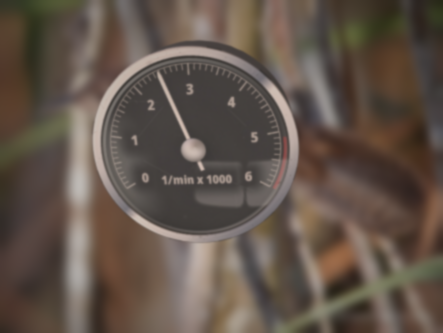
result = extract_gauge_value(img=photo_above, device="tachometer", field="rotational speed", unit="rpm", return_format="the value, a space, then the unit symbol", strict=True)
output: 2500 rpm
